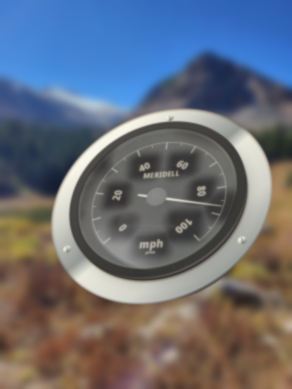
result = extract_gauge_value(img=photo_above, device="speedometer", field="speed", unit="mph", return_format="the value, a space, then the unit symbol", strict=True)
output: 87.5 mph
